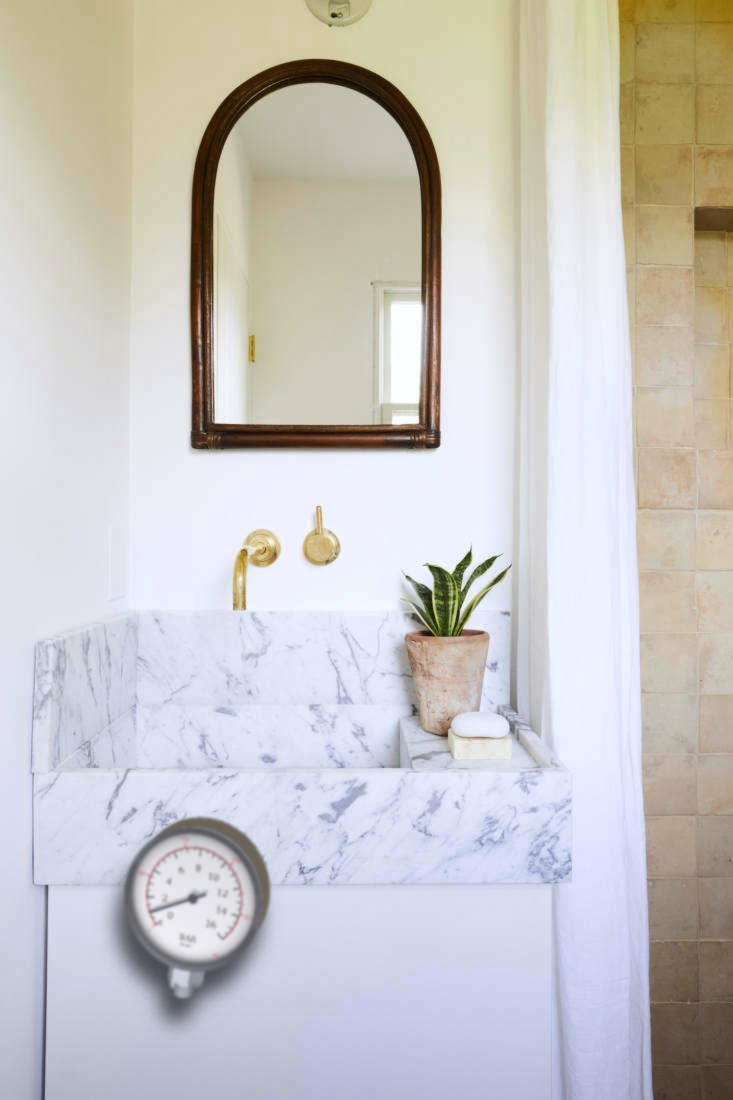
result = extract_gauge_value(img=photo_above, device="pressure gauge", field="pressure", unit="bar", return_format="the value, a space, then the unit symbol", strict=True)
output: 1 bar
